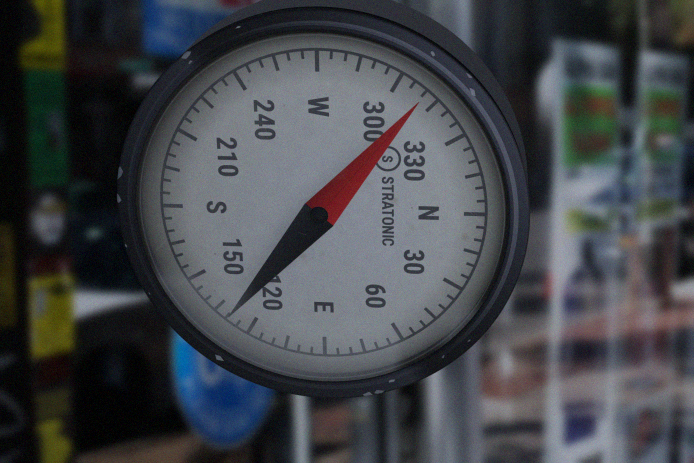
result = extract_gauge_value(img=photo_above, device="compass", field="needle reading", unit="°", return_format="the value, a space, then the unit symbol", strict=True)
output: 310 °
